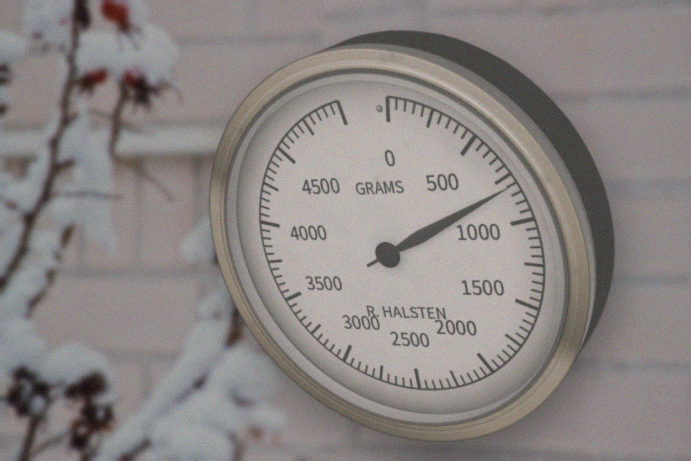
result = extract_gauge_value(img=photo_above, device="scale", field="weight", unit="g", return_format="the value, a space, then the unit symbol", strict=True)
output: 800 g
